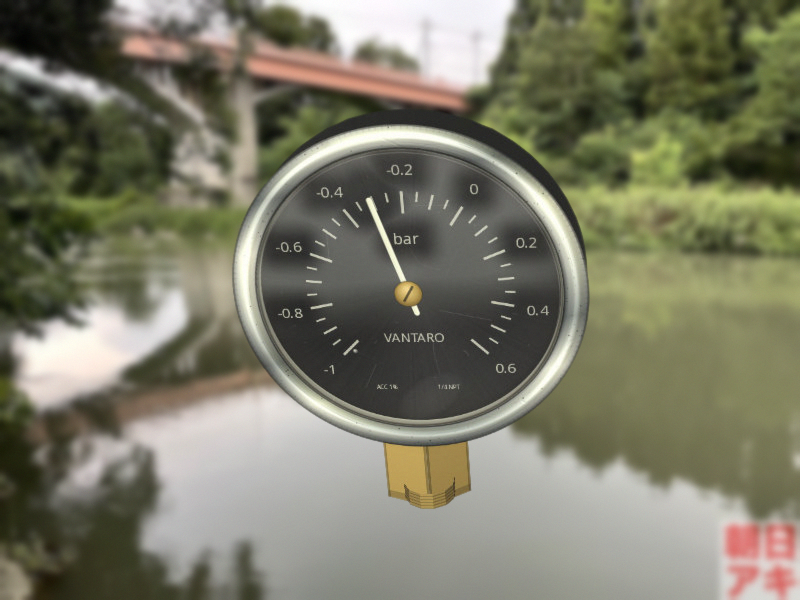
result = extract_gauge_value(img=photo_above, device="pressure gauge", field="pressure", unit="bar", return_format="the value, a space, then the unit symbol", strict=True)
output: -0.3 bar
